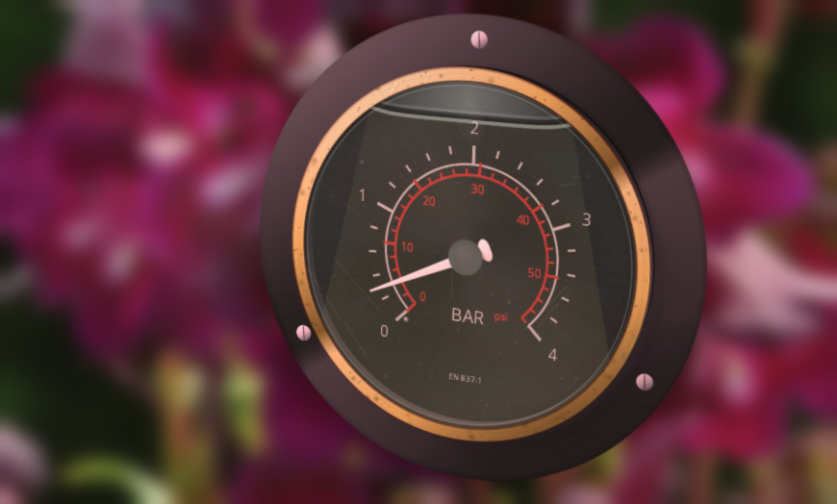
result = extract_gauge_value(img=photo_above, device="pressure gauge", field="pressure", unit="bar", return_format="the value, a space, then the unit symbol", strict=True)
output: 0.3 bar
